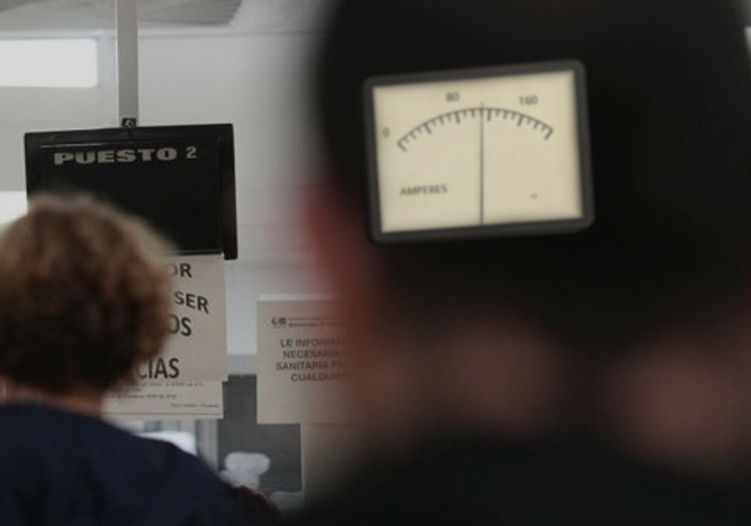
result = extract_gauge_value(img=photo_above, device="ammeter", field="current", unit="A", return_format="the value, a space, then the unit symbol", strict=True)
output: 110 A
